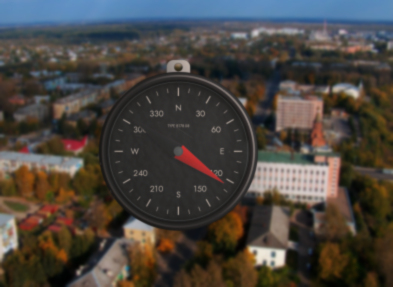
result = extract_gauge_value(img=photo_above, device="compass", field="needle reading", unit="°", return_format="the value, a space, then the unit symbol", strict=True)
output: 125 °
